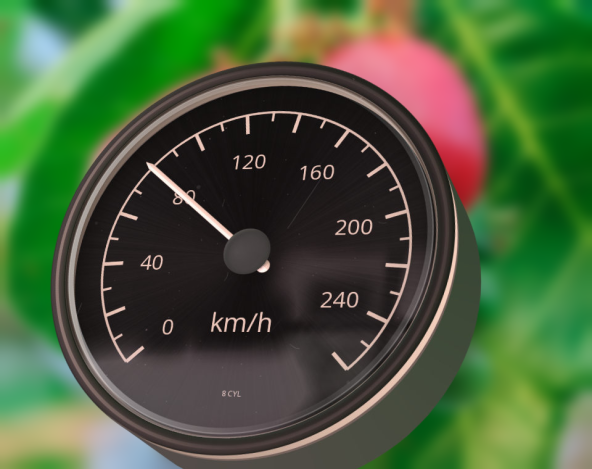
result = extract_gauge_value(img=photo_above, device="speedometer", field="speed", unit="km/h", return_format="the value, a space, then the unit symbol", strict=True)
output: 80 km/h
